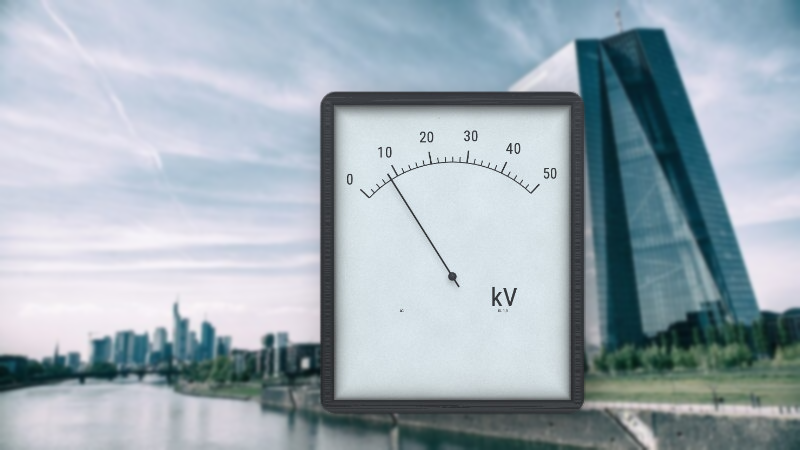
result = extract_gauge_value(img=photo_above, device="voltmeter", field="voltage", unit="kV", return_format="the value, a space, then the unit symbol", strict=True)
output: 8 kV
